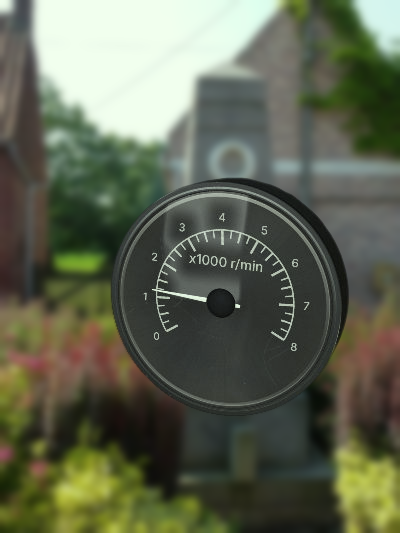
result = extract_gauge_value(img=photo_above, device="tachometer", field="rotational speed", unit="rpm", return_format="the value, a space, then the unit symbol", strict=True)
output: 1250 rpm
